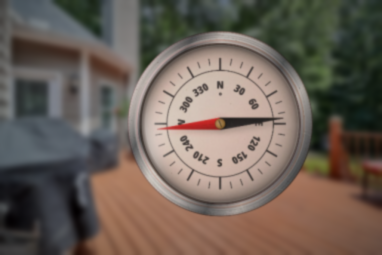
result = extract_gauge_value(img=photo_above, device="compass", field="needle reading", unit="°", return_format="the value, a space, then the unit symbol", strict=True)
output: 265 °
